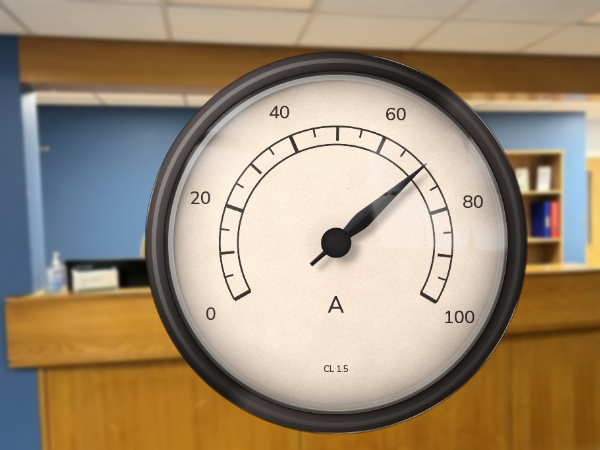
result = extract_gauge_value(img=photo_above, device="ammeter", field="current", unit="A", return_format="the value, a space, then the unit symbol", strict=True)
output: 70 A
